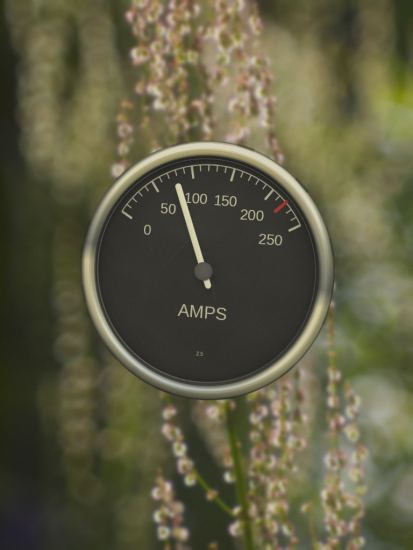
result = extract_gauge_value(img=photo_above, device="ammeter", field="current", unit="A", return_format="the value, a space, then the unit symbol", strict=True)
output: 80 A
